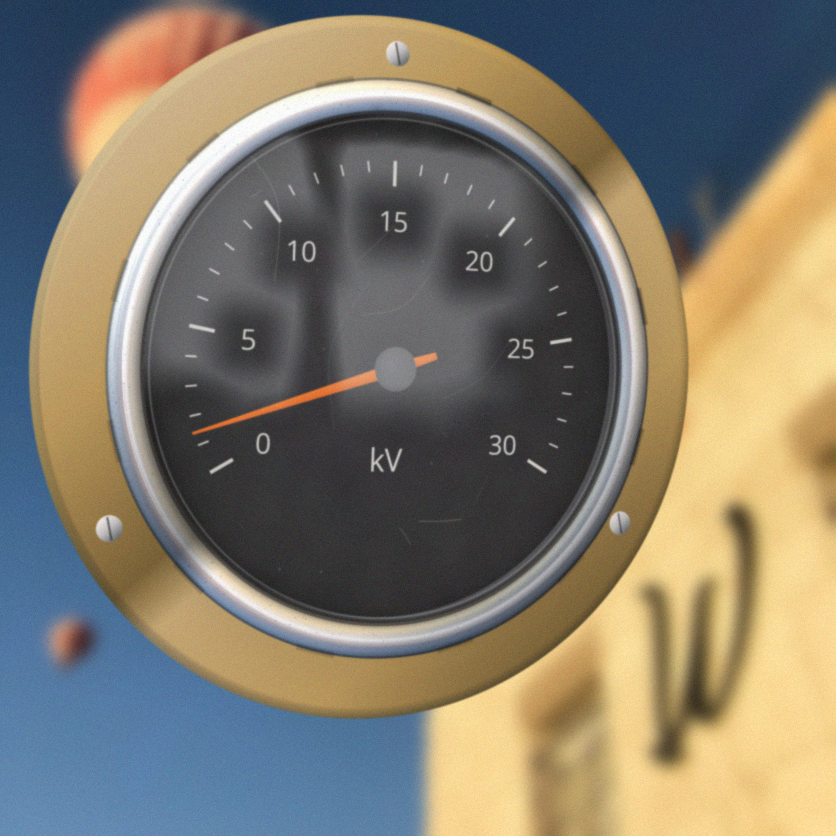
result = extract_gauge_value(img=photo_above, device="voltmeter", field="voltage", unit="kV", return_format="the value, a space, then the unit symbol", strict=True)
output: 1.5 kV
